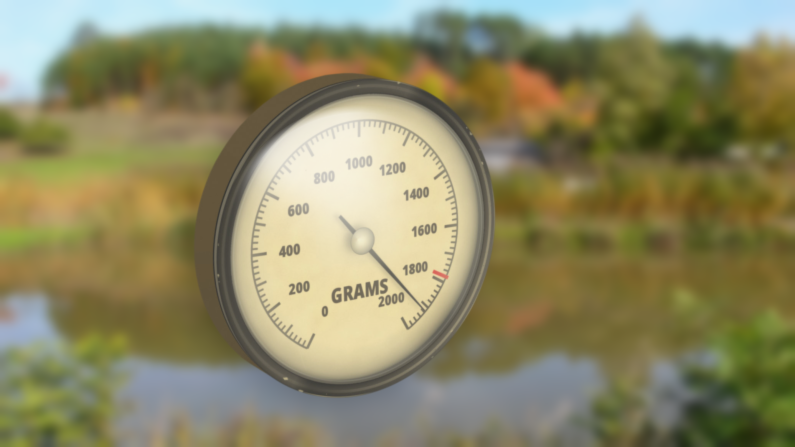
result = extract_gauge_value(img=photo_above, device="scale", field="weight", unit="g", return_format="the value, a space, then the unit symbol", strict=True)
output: 1920 g
